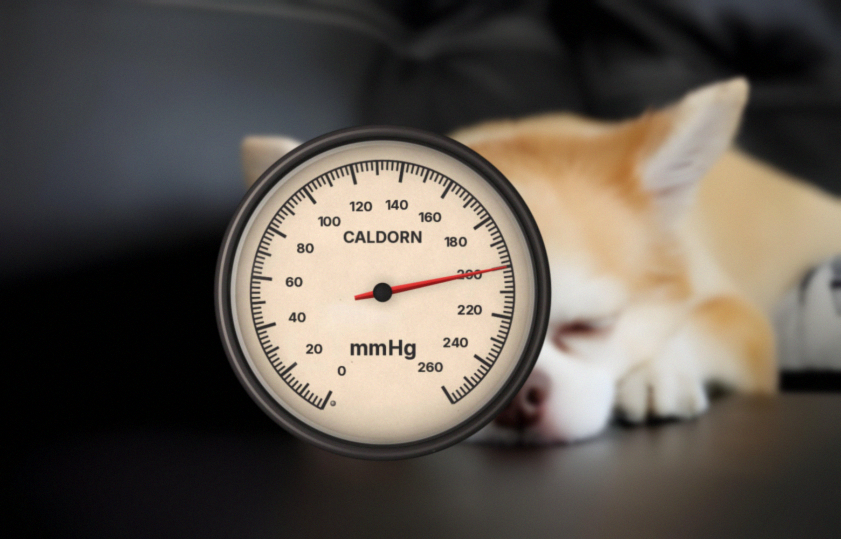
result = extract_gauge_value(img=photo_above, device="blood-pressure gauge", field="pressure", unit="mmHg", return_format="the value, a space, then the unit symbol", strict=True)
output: 200 mmHg
